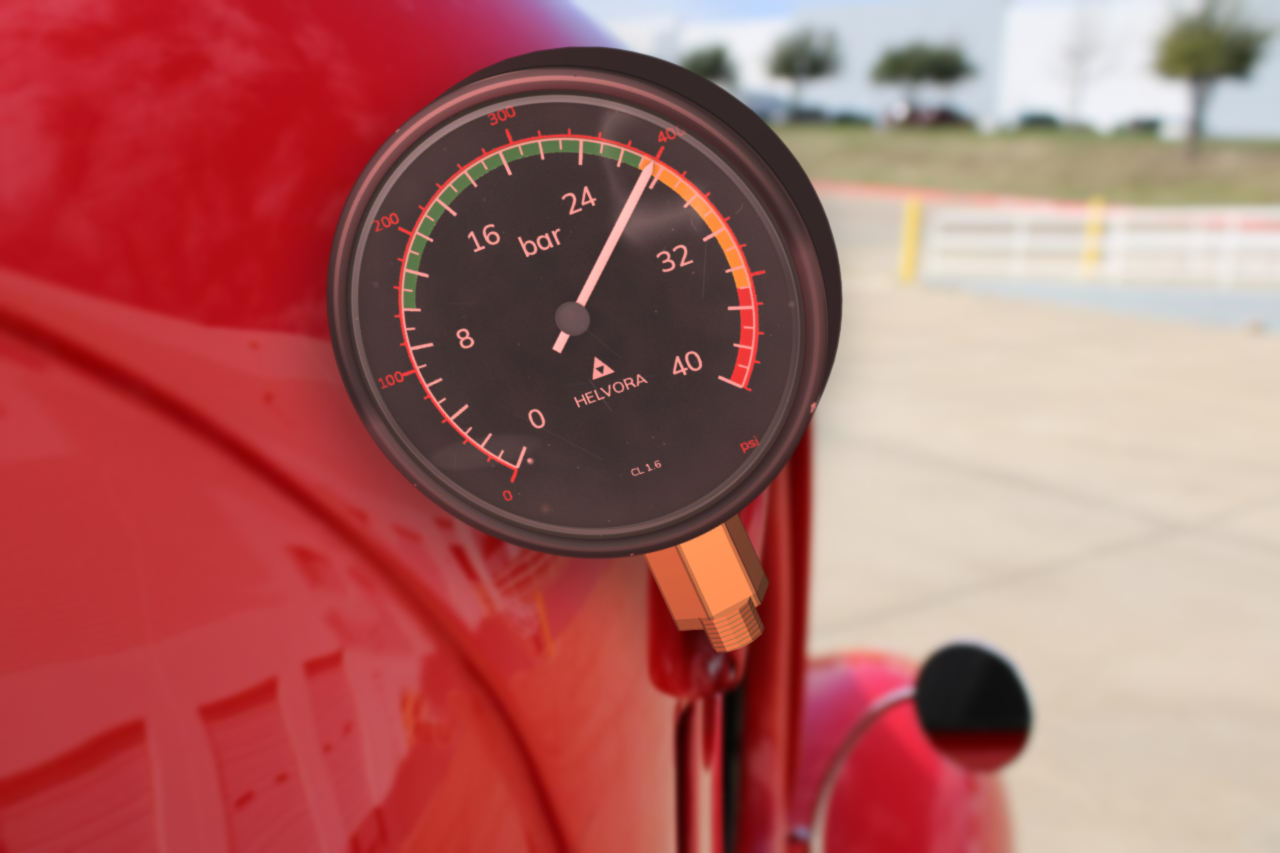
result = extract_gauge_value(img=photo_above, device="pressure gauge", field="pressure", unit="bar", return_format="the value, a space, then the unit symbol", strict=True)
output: 27.5 bar
